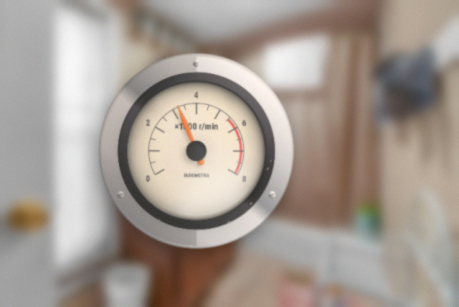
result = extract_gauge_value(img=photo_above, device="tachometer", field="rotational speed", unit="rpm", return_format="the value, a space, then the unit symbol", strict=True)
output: 3250 rpm
